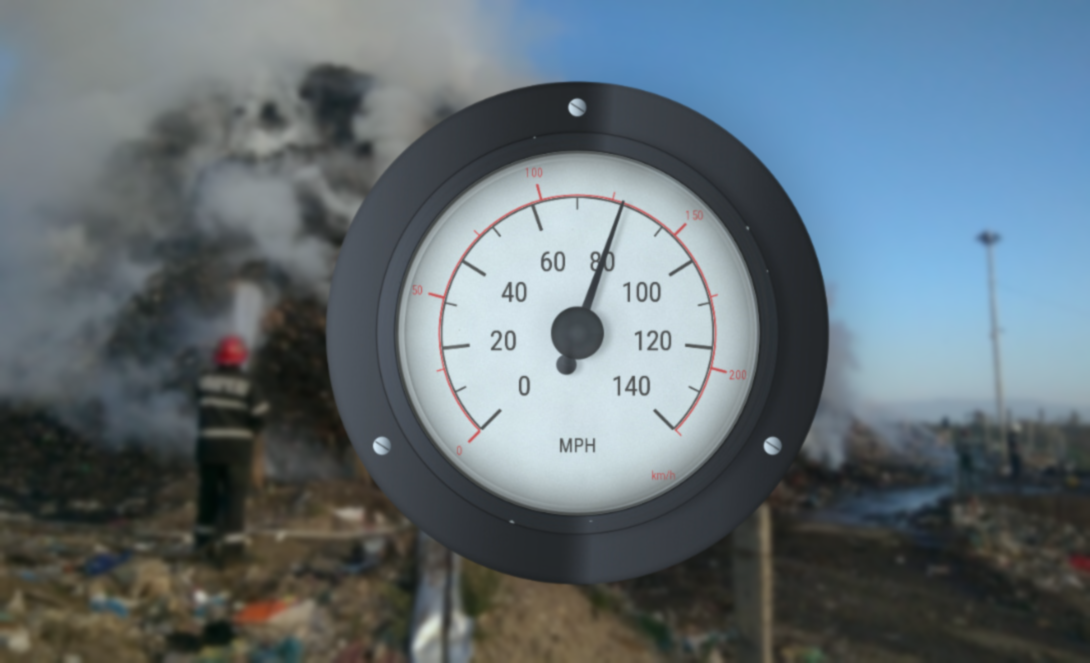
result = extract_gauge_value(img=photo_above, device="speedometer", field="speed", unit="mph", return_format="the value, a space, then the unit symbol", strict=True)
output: 80 mph
